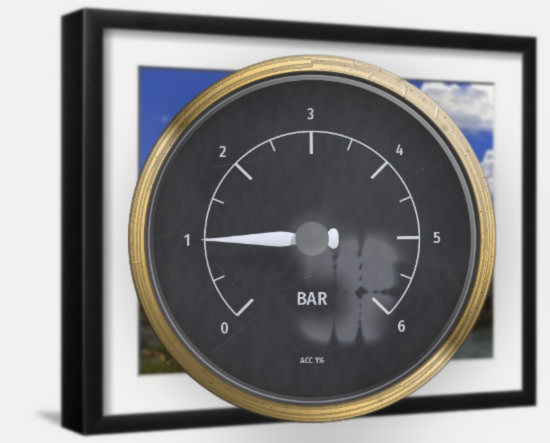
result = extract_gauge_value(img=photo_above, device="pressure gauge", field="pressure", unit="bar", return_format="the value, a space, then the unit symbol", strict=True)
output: 1 bar
